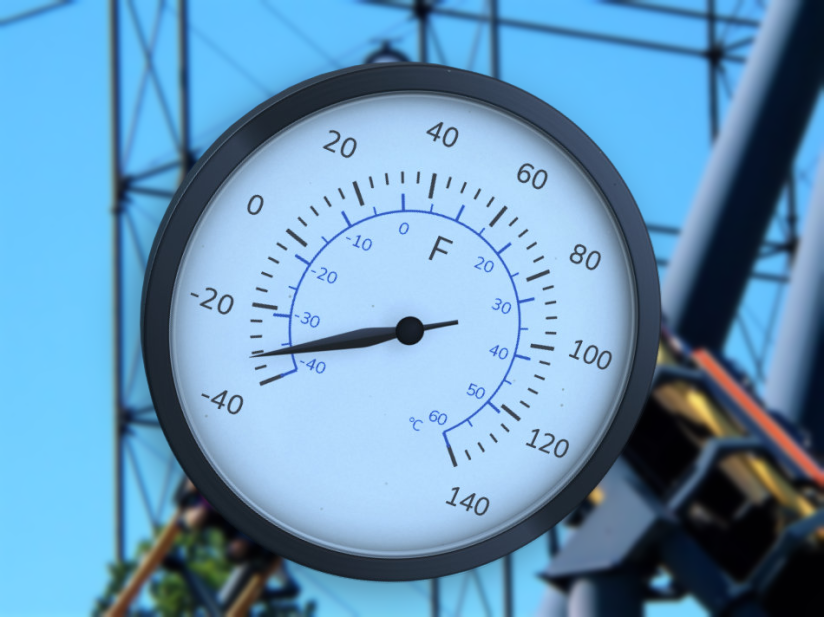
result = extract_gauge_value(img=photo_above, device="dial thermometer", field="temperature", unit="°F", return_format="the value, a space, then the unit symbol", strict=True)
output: -32 °F
